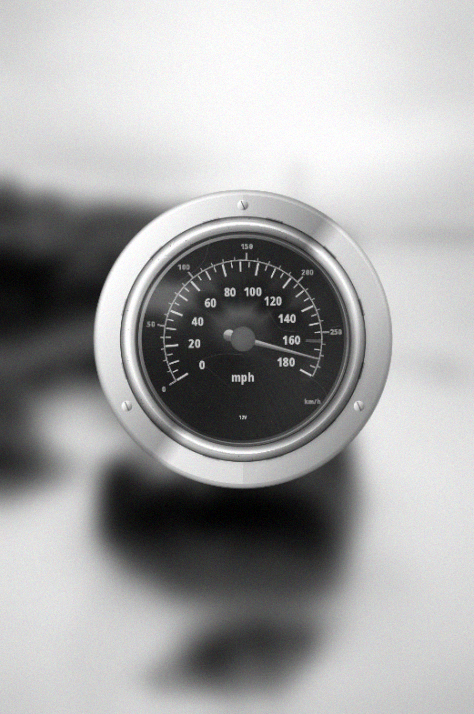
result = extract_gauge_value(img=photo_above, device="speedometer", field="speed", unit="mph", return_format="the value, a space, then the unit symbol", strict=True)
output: 170 mph
